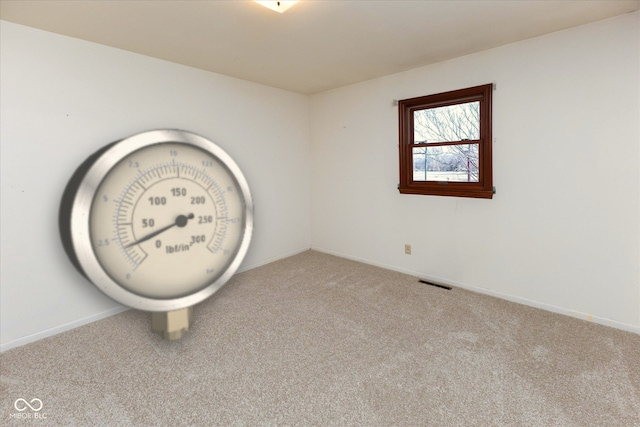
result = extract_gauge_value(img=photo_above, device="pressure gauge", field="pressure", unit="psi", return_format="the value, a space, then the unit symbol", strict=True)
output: 25 psi
